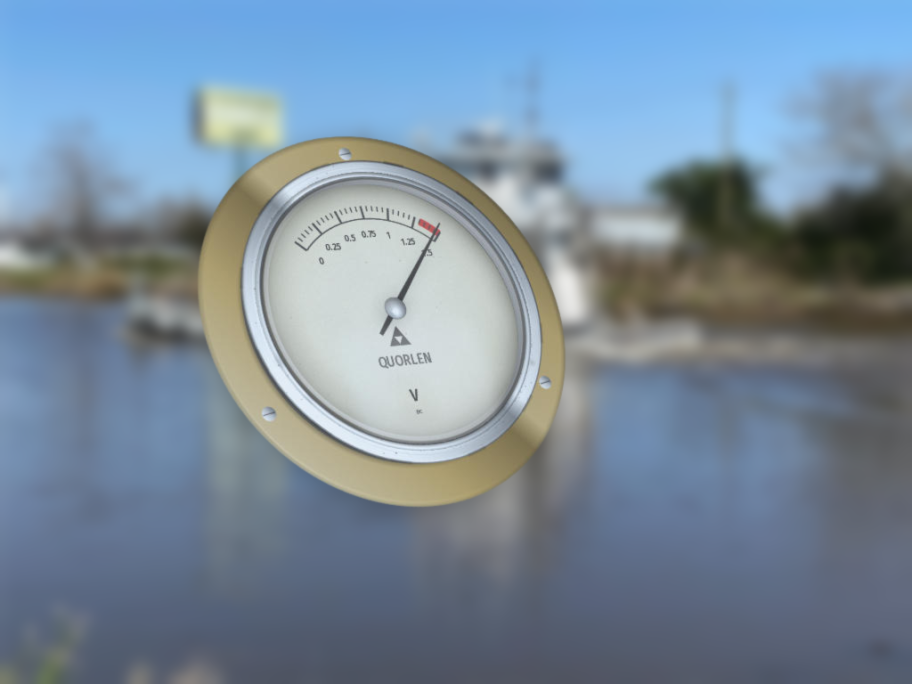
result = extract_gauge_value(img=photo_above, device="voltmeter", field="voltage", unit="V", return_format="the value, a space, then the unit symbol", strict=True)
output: 1.45 V
